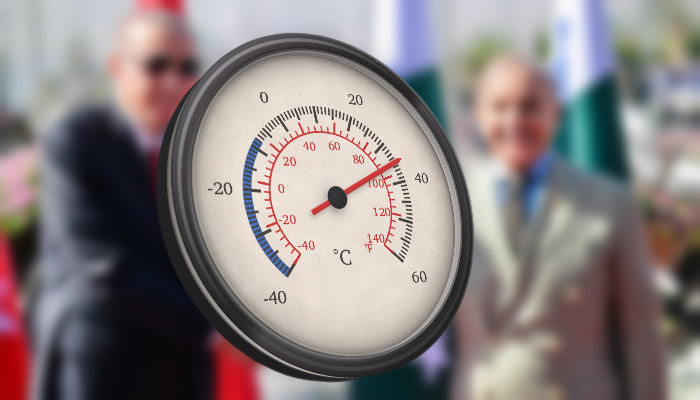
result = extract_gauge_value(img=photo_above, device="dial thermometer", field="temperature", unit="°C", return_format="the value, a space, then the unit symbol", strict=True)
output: 35 °C
